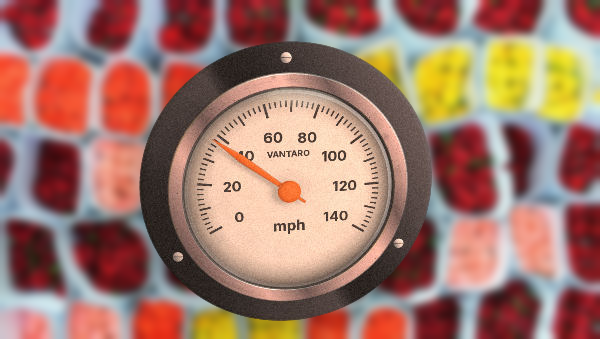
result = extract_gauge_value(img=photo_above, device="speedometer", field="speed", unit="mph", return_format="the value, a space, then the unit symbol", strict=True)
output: 38 mph
